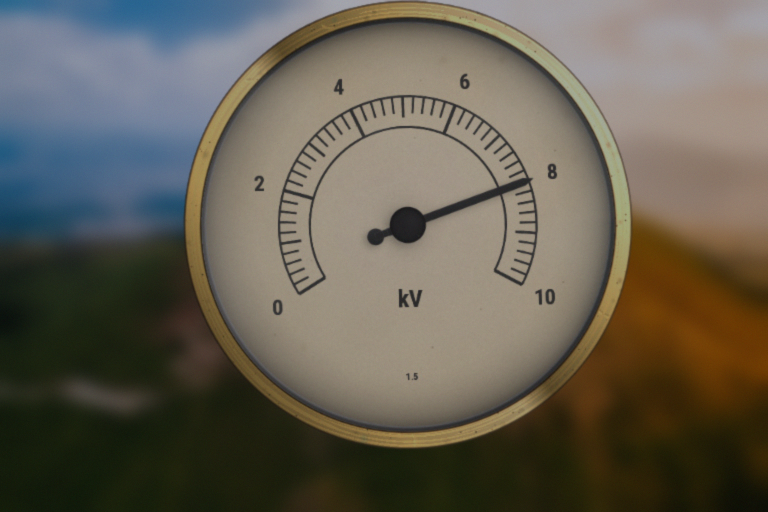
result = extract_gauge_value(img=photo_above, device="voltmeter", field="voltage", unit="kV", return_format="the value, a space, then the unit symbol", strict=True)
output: 8 kV
